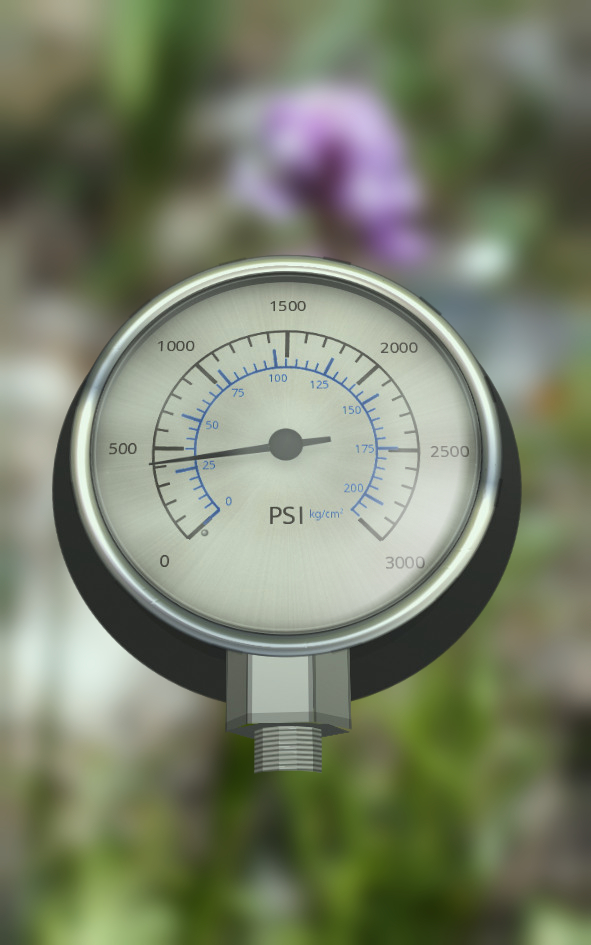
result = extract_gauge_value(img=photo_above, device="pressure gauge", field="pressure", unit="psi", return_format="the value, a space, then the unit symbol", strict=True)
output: 400 psi
